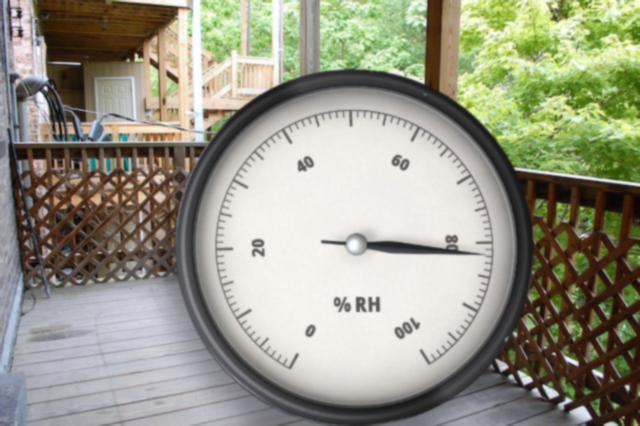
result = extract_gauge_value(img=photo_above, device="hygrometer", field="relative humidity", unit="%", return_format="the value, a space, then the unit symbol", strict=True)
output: 82 %
